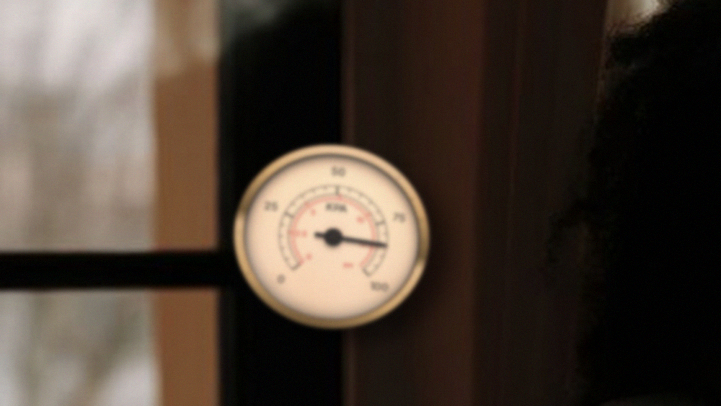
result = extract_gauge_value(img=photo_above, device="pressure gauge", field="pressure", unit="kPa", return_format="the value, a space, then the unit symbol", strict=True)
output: 85 kPa
